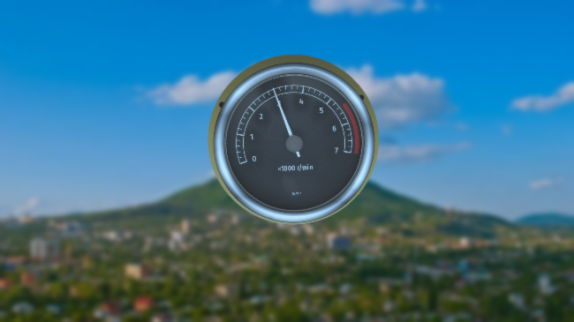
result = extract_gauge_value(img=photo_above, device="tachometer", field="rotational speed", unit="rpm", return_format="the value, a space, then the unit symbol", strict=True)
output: 3000 rpm
